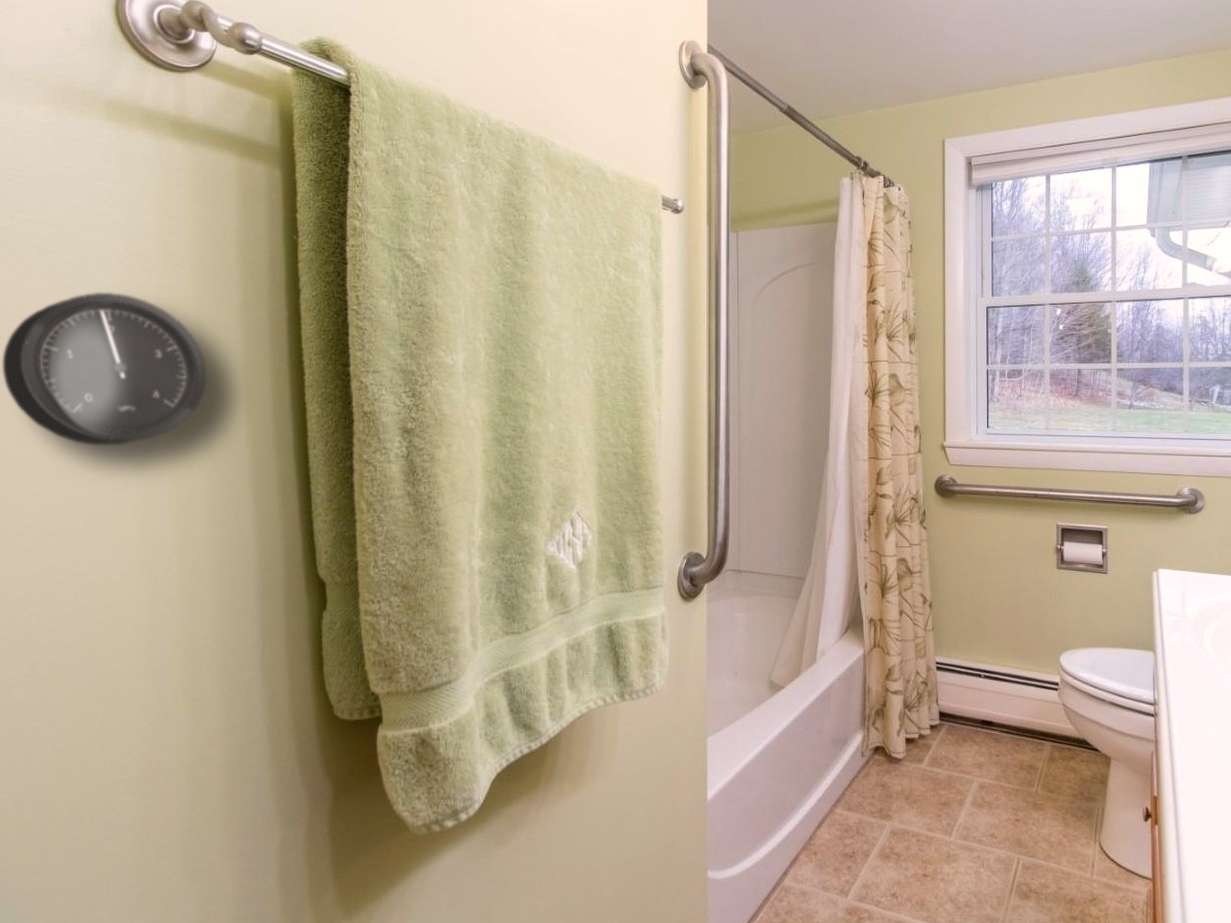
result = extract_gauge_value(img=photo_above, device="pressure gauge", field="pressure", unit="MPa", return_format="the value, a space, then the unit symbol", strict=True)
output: 1.9 MPa
